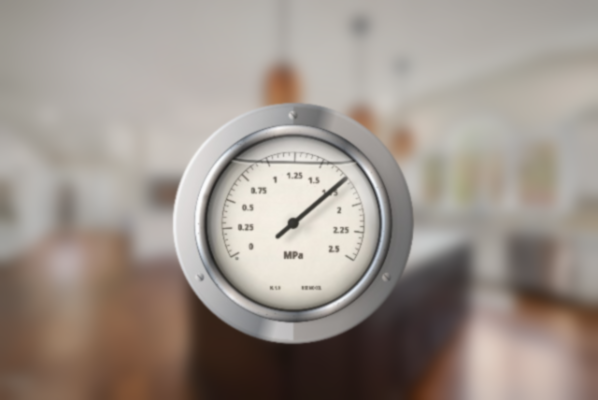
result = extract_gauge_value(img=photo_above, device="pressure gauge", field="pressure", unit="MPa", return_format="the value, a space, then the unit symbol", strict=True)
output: 1.75 MPa
